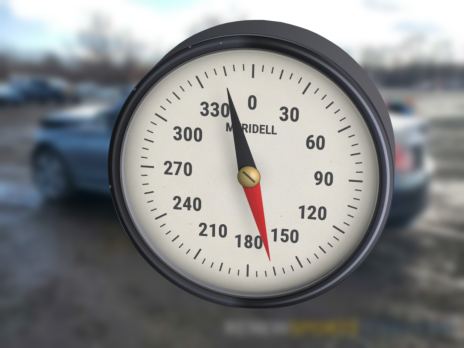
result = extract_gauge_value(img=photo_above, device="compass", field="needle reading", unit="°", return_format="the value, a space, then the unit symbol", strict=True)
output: 165 °
